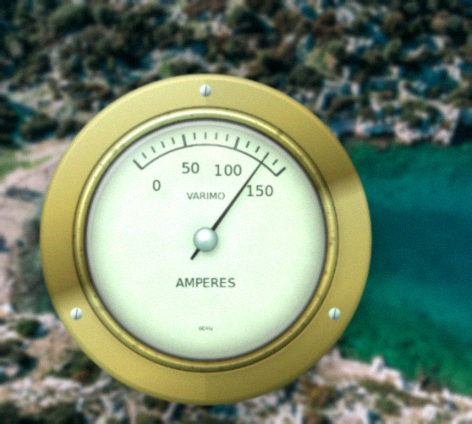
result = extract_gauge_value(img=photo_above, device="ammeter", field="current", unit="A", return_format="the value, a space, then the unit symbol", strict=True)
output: 130 A
